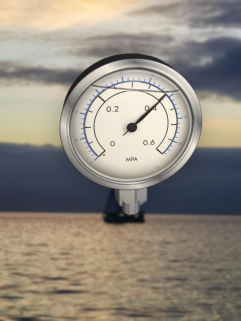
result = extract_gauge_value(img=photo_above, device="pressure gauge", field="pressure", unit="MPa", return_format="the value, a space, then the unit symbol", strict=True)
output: 0.4 MPa
